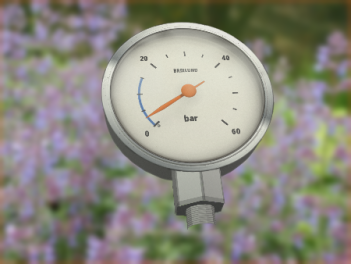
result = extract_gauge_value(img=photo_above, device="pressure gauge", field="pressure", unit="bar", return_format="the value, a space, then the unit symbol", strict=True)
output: 2.5 bar
